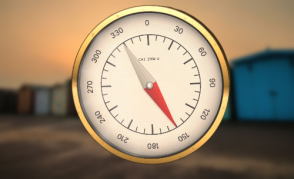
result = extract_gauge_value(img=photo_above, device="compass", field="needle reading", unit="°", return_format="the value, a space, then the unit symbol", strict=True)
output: 150 °
